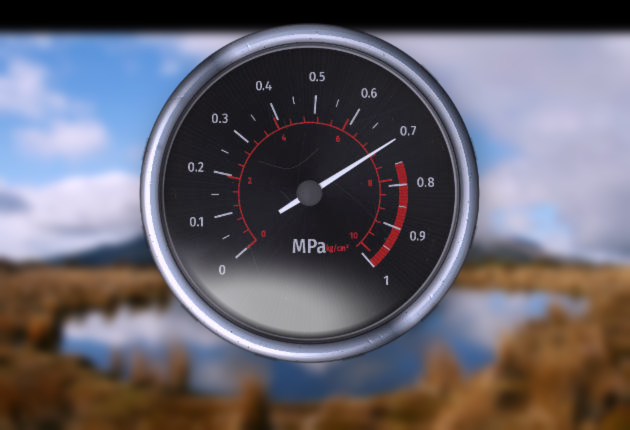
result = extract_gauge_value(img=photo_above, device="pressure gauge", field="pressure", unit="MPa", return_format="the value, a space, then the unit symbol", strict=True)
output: 0.7 MPa
